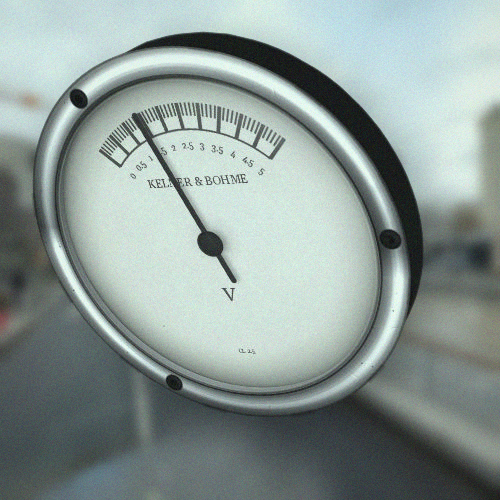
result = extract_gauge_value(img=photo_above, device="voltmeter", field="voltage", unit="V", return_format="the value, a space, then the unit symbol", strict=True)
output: 1.5 V
